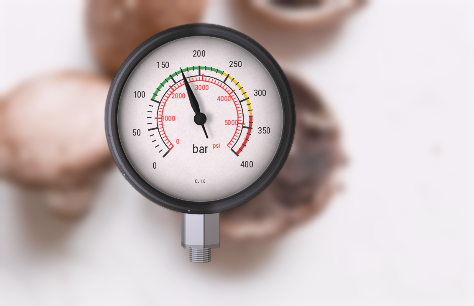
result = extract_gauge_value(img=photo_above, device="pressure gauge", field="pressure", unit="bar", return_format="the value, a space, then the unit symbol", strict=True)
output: 170 bar
